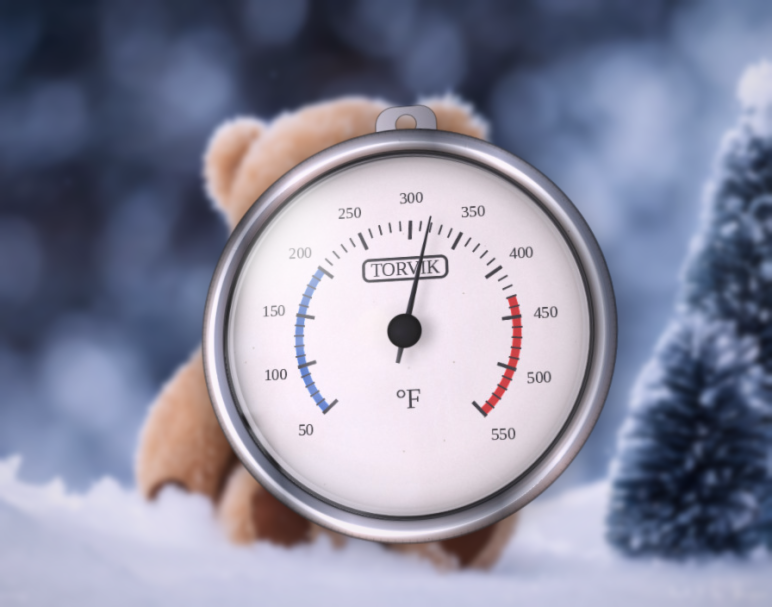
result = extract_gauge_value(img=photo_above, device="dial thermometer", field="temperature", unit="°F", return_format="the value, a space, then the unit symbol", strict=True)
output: 320 °F
